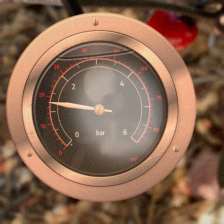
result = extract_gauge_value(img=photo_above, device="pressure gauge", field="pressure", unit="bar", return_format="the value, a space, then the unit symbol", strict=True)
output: 1.25 bar
